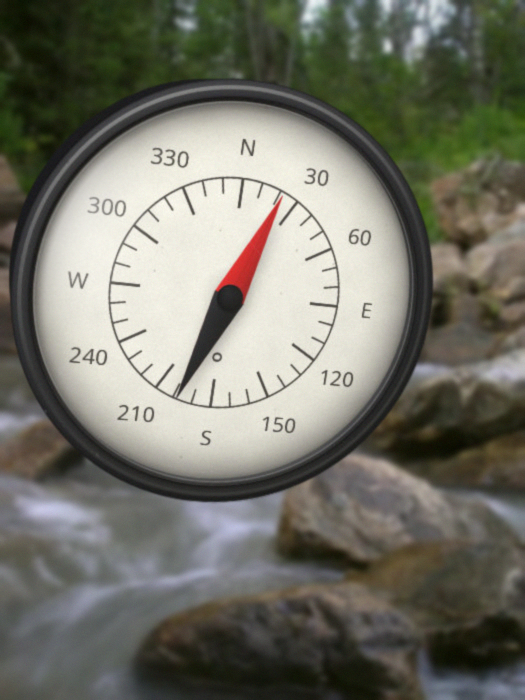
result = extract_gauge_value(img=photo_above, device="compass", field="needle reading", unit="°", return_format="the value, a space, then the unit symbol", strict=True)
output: 20 °
